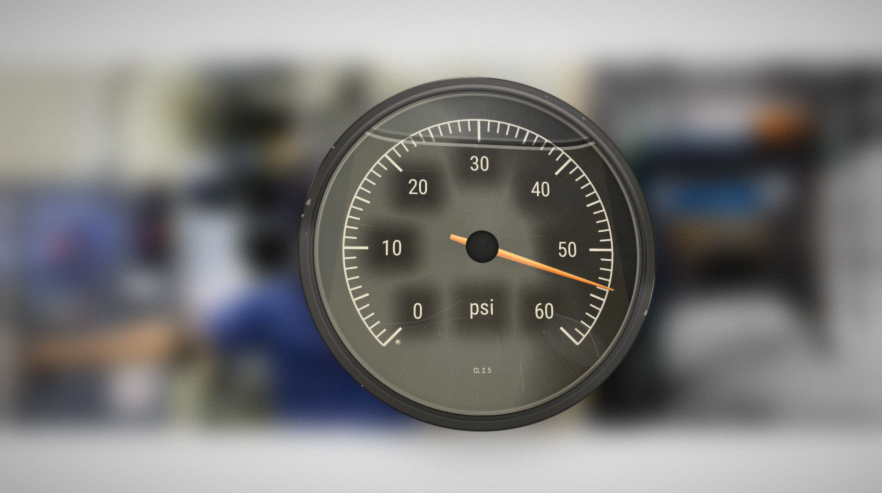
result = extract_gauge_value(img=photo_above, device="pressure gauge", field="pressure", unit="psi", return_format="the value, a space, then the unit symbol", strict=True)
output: 54 psi
